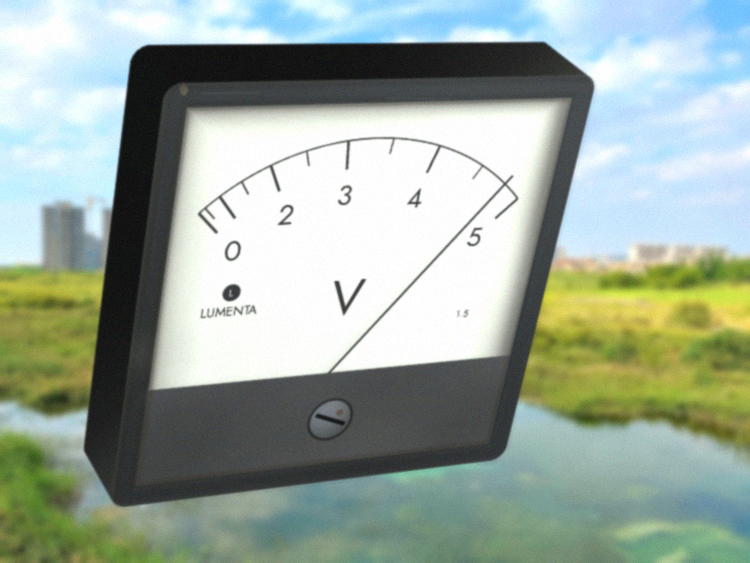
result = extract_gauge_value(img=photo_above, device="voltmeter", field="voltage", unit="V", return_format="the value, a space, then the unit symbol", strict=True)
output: 4.75 V
